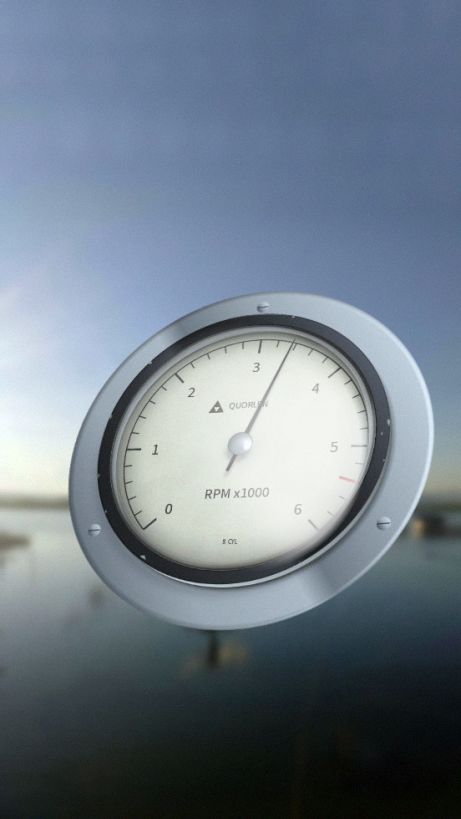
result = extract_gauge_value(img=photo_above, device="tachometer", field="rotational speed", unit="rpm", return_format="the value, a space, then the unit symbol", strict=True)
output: 3400 rpm
